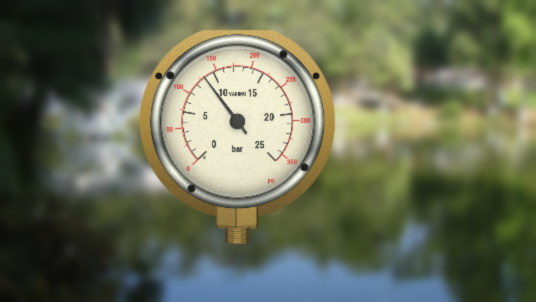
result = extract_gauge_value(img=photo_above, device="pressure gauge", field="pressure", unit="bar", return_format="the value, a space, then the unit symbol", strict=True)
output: 9 bar
